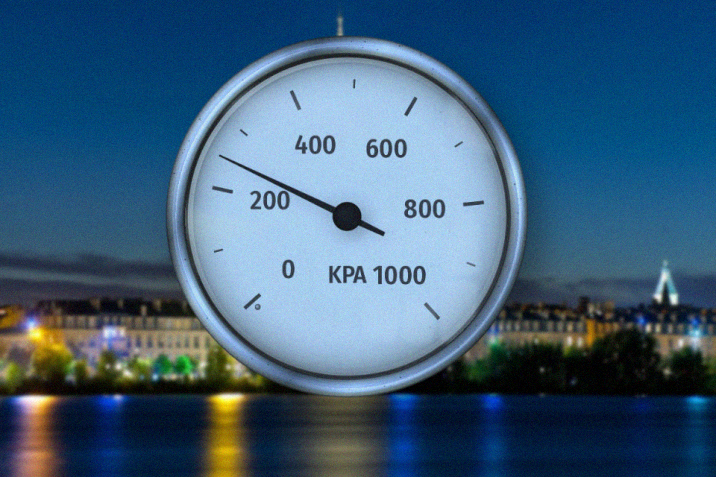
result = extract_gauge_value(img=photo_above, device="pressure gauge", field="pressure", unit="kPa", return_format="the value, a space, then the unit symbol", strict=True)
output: 250 kPa
